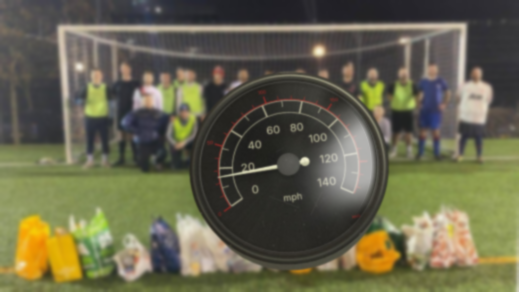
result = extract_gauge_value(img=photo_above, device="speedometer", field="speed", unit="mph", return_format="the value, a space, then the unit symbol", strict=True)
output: 15 mph
